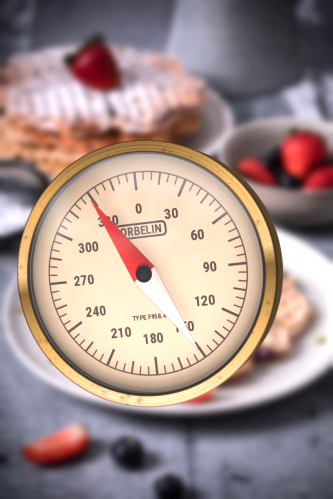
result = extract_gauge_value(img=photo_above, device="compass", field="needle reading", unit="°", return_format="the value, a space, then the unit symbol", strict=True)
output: 330 °
